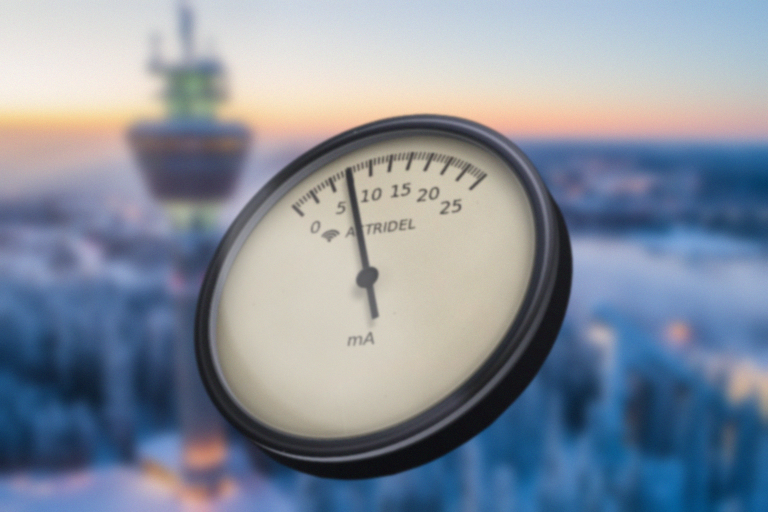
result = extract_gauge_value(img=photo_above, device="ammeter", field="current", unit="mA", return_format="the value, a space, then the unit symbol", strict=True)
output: 7.5 mA
